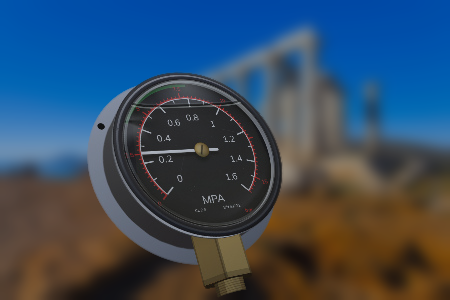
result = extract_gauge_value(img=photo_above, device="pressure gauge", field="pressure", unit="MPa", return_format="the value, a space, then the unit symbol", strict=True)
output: 0.25 MPa
